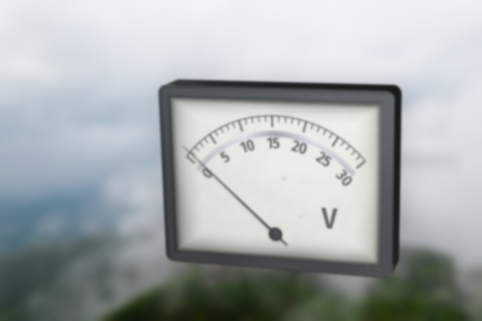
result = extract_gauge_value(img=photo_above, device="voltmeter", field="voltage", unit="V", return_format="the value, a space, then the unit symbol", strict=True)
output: 1 V
